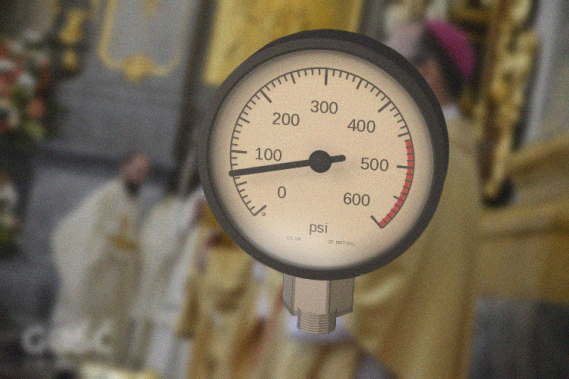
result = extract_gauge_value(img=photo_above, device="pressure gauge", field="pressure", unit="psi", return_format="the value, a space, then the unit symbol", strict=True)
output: 70 psi
